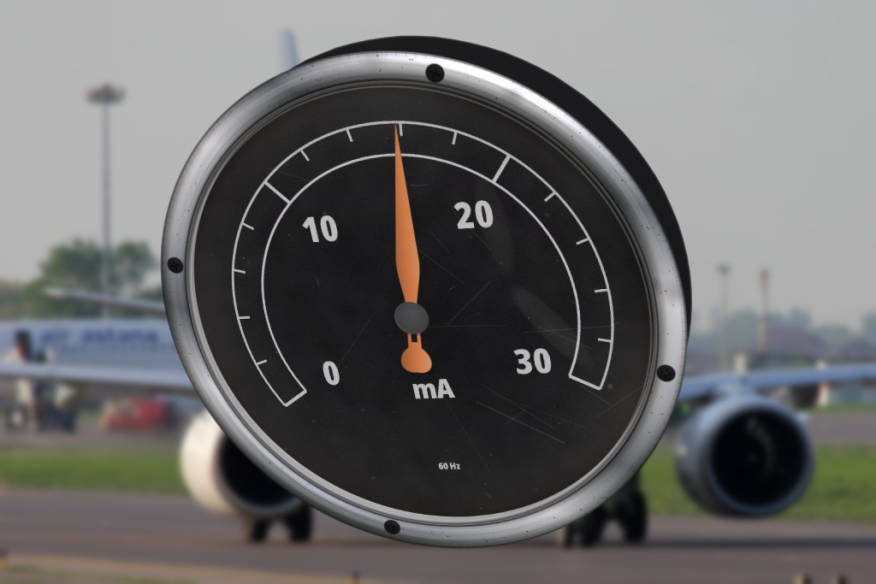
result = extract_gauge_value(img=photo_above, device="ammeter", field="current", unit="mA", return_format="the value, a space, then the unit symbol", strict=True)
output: 16 mA
